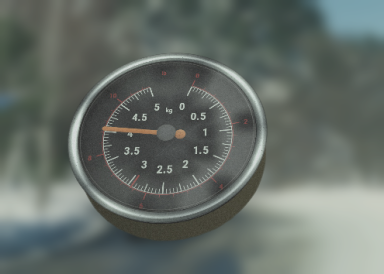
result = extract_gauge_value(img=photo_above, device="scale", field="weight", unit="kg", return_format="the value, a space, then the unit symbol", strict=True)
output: 4 kg
